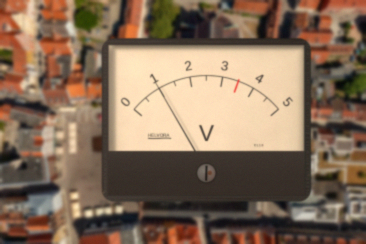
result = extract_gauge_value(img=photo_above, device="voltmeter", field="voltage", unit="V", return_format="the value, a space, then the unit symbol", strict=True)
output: 1 V
